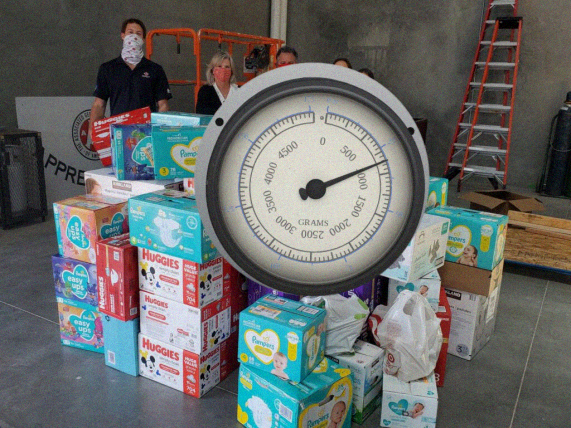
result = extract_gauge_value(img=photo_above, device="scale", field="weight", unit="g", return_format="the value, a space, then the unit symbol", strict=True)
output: 850 g
